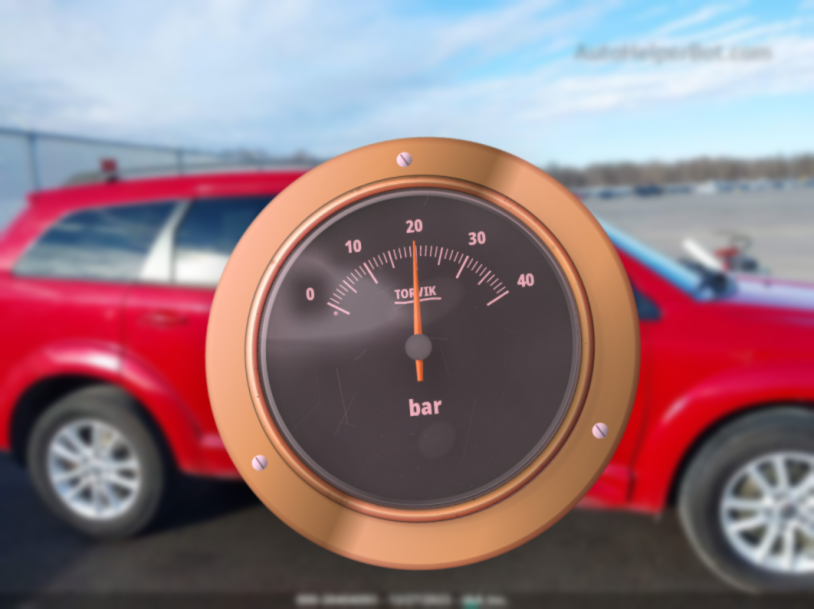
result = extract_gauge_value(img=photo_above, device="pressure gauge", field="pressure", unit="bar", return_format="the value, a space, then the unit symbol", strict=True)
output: 20 bar
